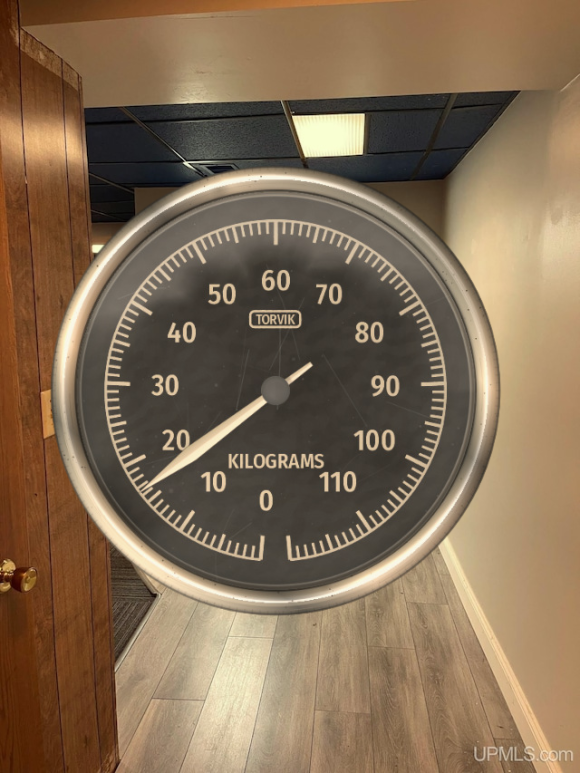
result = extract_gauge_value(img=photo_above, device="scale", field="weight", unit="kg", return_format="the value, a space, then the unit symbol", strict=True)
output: 16.5 kg
